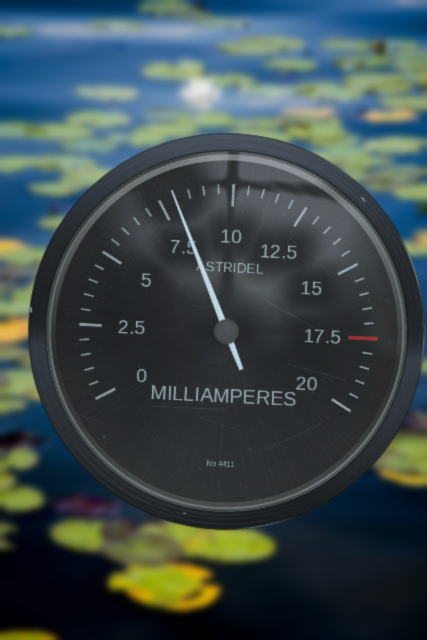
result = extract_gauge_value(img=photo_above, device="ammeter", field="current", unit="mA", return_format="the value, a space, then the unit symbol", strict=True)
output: 8 mA
